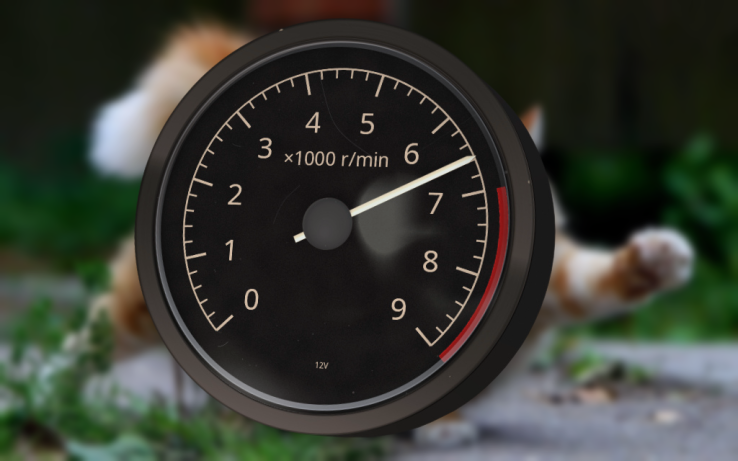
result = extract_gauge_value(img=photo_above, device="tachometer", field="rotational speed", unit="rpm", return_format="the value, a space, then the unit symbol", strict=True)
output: 6600 rpm
